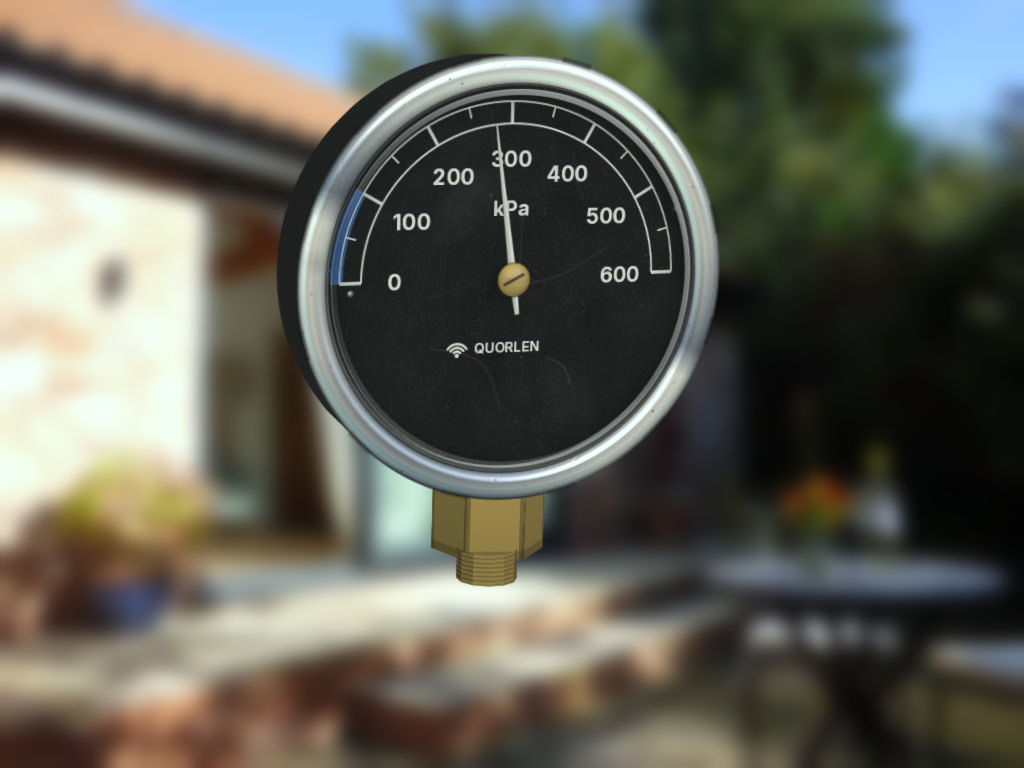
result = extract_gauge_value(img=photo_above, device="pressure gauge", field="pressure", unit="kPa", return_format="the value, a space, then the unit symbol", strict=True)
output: 275 kPa
